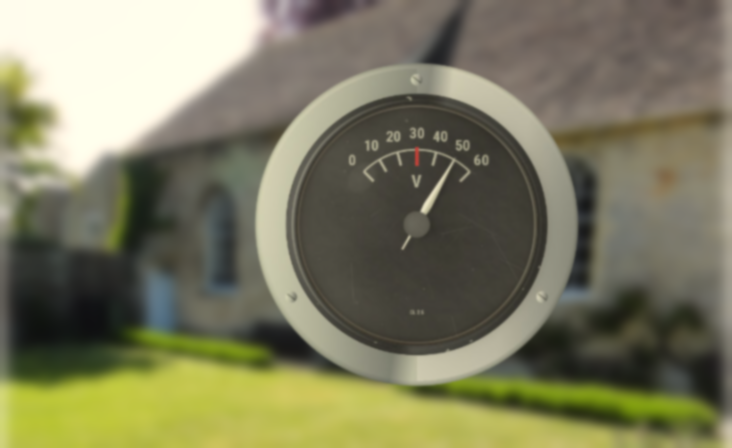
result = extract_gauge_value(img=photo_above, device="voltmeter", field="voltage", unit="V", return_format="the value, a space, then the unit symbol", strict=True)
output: 50 V
